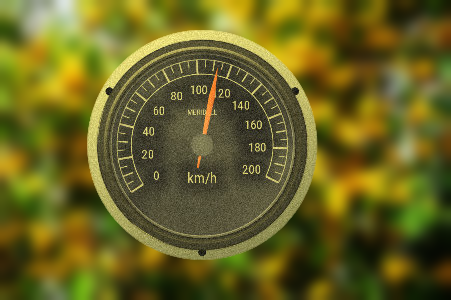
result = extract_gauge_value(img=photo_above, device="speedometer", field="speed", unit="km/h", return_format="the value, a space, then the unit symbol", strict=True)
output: 112.5 km/h
